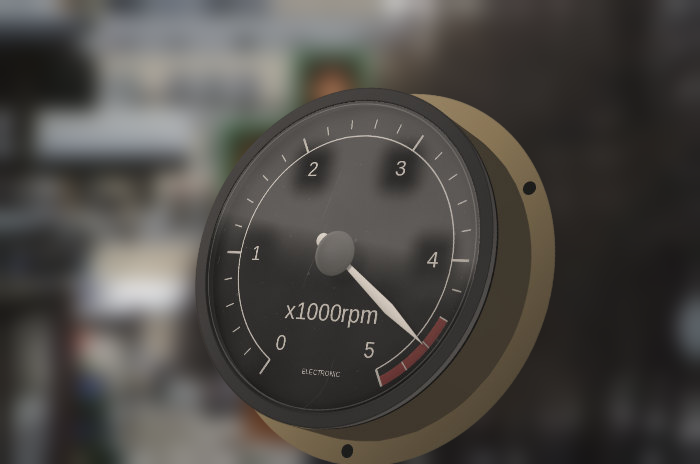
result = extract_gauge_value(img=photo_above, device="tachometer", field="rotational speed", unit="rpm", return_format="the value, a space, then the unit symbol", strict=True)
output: 4600 rpm
